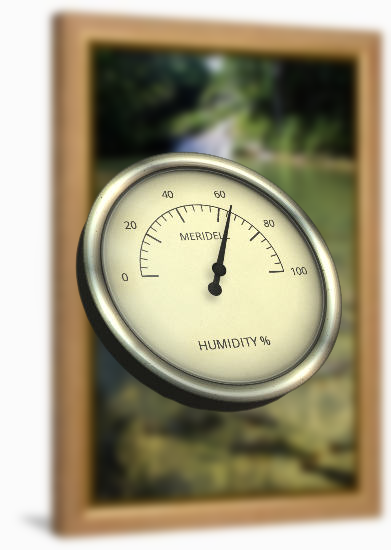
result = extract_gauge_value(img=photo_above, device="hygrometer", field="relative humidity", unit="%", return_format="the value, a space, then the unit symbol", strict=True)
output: 64 %
